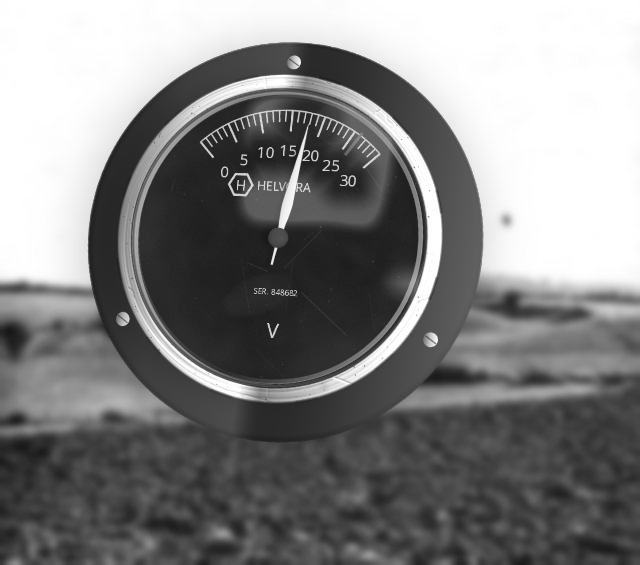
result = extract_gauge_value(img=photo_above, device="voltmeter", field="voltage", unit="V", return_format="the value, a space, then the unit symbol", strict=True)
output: 18 V
